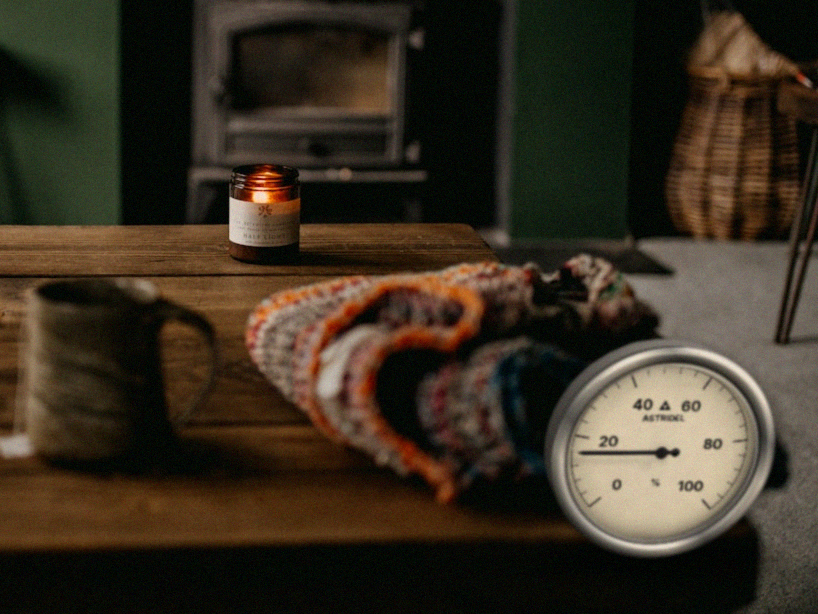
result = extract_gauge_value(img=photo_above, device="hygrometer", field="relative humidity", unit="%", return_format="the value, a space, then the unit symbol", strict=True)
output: 16 %
